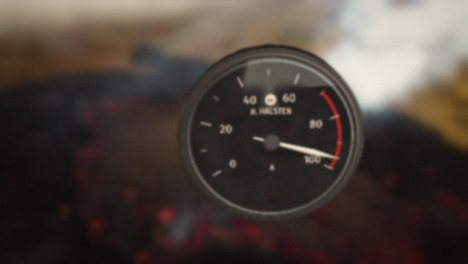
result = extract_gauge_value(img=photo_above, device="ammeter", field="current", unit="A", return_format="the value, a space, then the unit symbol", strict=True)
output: 95 A
